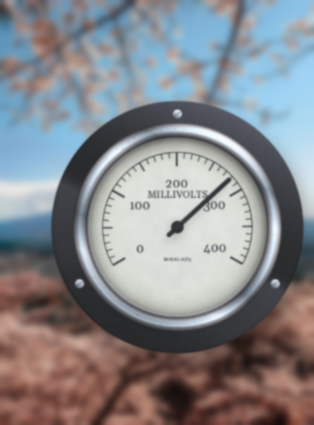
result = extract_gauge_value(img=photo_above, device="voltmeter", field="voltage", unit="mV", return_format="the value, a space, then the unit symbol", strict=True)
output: 280 mV
